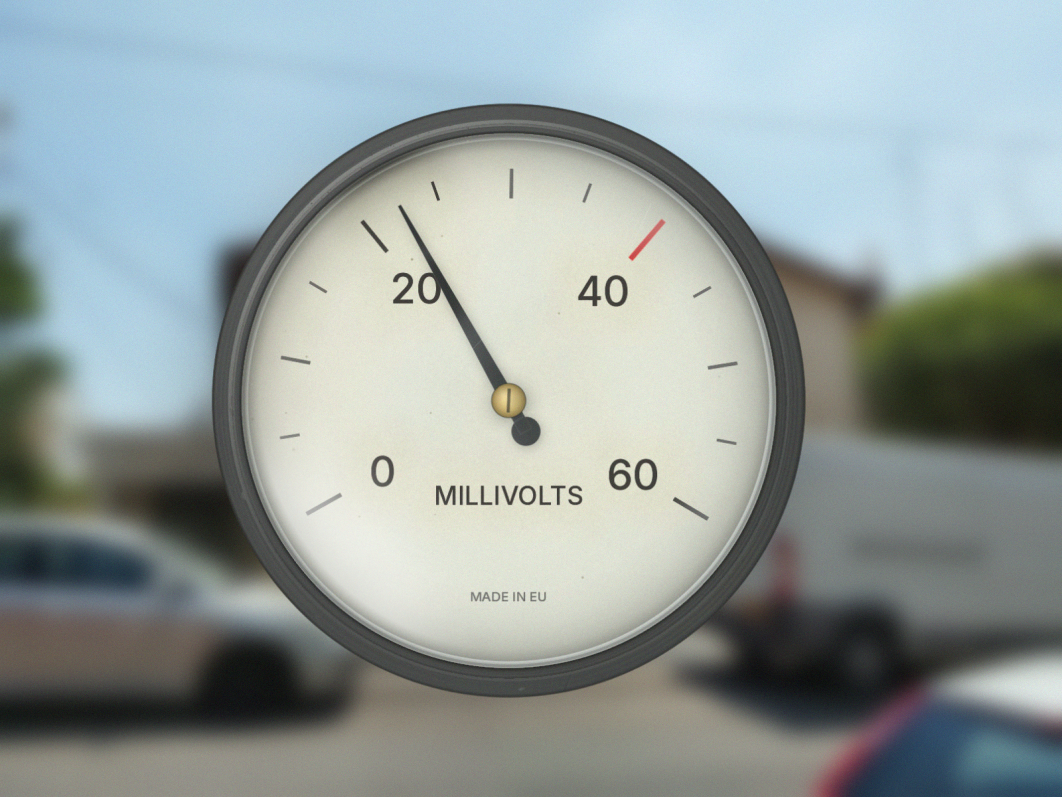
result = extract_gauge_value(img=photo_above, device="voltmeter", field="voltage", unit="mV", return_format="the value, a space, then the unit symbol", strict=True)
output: 22.5 mV
